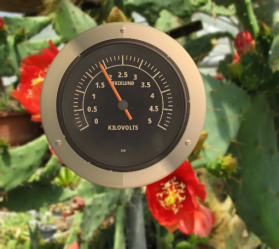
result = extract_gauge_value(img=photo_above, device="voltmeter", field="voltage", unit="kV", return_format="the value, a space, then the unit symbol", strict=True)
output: 1.9 kV
